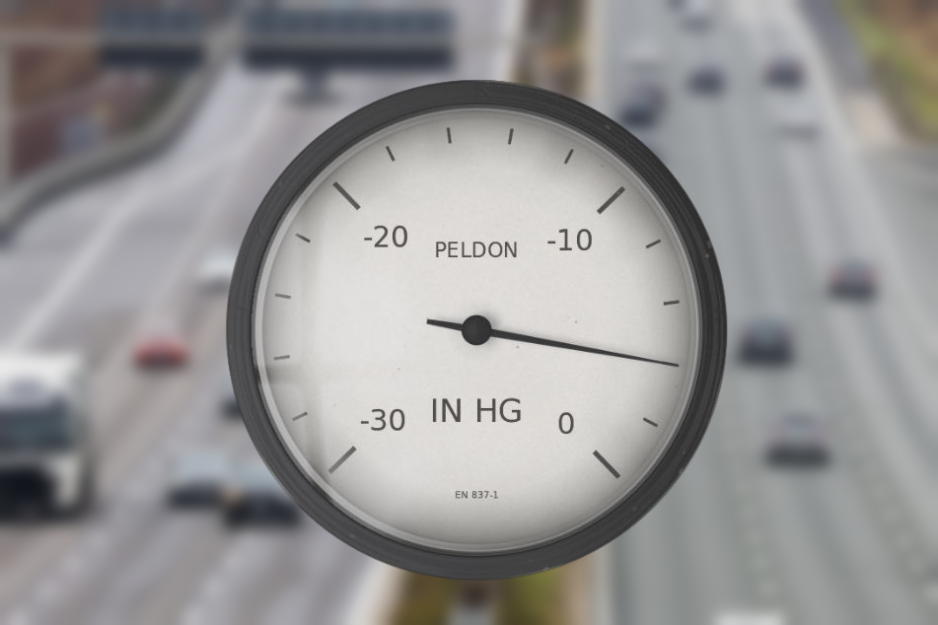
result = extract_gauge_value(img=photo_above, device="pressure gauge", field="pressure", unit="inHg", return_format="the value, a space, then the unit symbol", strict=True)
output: -4 inHg
